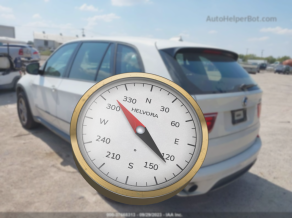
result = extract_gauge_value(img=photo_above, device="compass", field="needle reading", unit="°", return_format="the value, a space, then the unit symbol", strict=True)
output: 310 °
